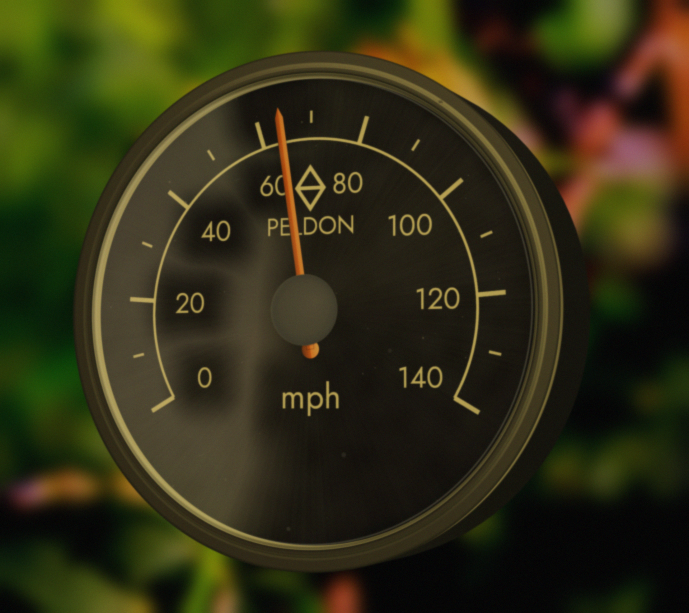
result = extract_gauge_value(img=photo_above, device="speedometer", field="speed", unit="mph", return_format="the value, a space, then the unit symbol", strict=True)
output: 65 mph
